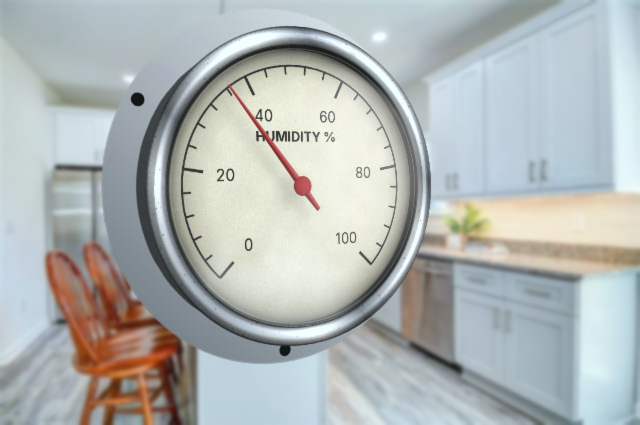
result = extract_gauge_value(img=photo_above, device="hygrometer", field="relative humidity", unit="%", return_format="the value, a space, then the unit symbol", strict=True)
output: 36 %
